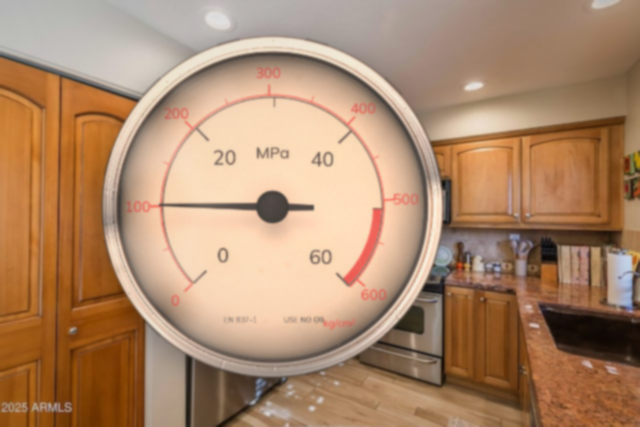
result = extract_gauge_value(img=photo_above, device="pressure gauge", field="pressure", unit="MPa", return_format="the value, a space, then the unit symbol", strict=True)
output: 10 MPa
